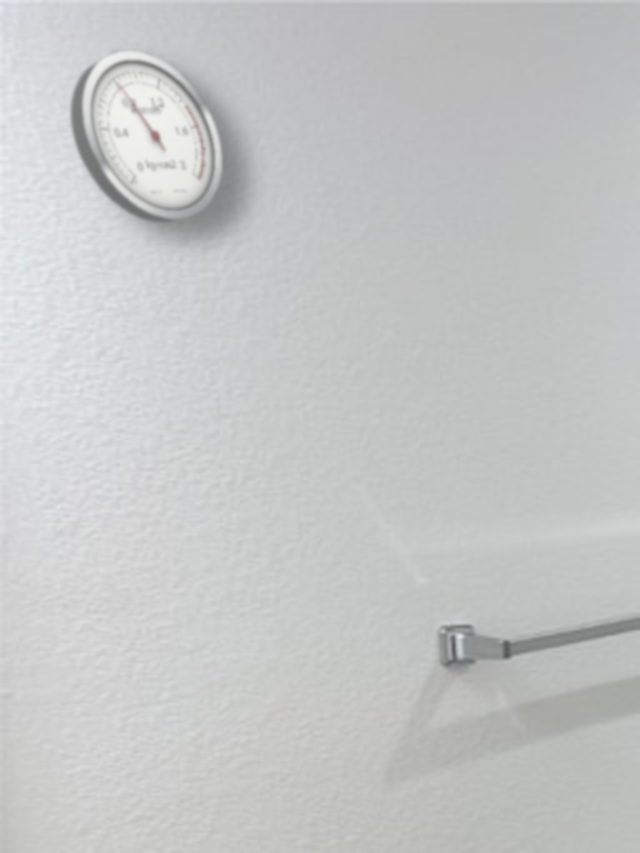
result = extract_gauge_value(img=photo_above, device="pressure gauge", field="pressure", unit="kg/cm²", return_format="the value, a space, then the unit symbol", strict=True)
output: 0.8 kg/cm²
